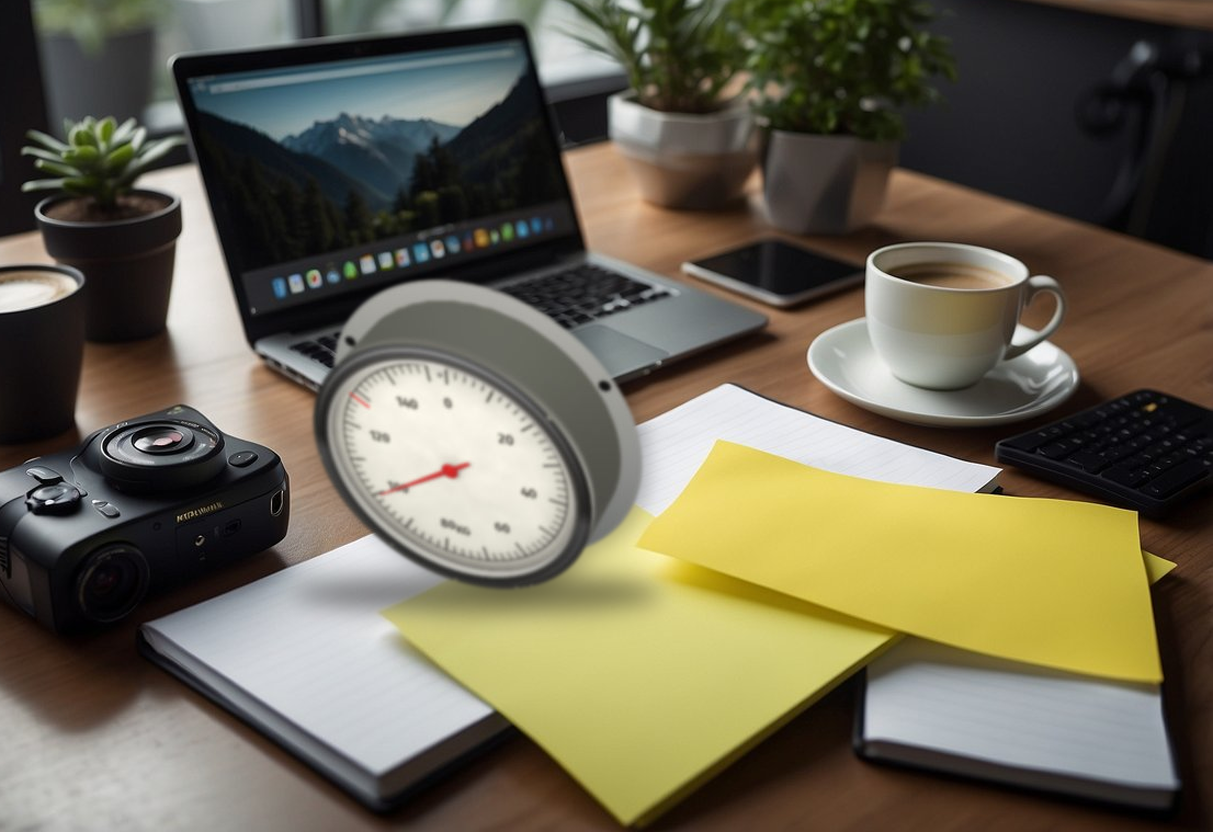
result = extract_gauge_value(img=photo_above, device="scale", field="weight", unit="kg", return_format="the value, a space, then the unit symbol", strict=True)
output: 100 kg
